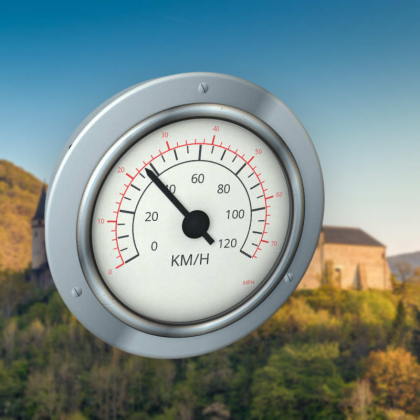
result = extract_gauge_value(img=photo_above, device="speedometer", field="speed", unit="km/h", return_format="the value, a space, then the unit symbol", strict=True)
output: 37.5 km/h
